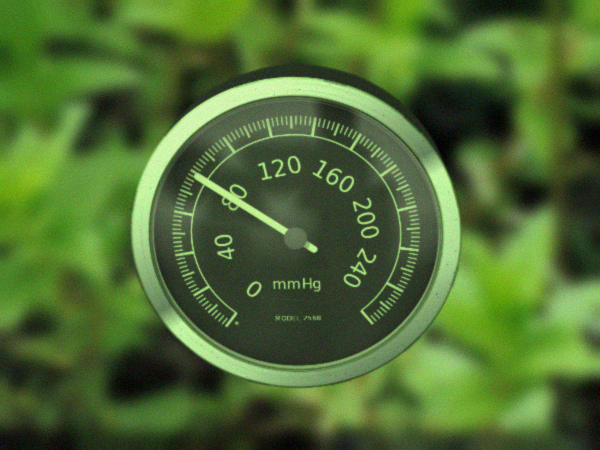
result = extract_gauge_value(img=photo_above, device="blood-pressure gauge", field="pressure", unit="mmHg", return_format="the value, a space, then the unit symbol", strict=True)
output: 80 mmHg
